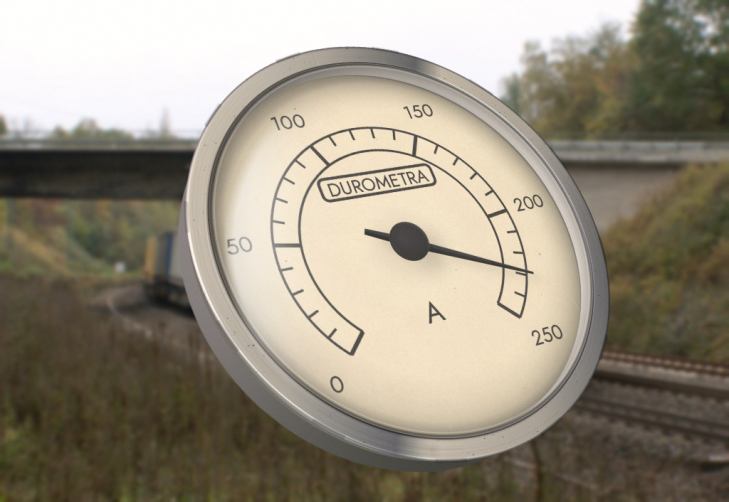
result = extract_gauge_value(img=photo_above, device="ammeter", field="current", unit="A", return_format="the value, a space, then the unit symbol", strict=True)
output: 230 A
